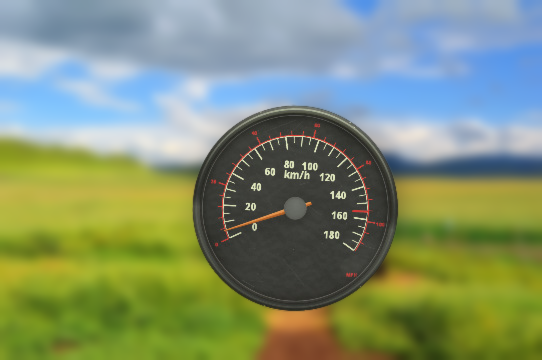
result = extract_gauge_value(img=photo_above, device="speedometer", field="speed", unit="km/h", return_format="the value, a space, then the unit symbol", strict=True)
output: 5 km/h
